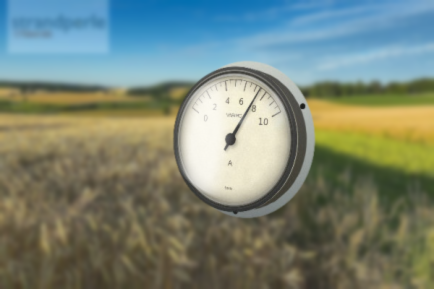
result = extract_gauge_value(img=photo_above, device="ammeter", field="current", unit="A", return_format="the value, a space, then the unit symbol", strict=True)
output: 7.5 A
